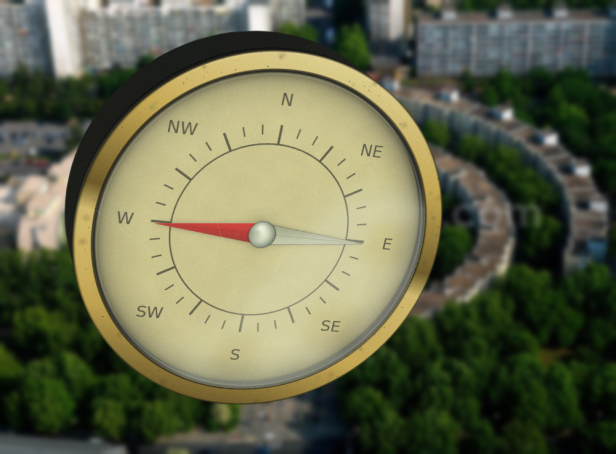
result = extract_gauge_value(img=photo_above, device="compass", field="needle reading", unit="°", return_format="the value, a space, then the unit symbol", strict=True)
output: 270 °
